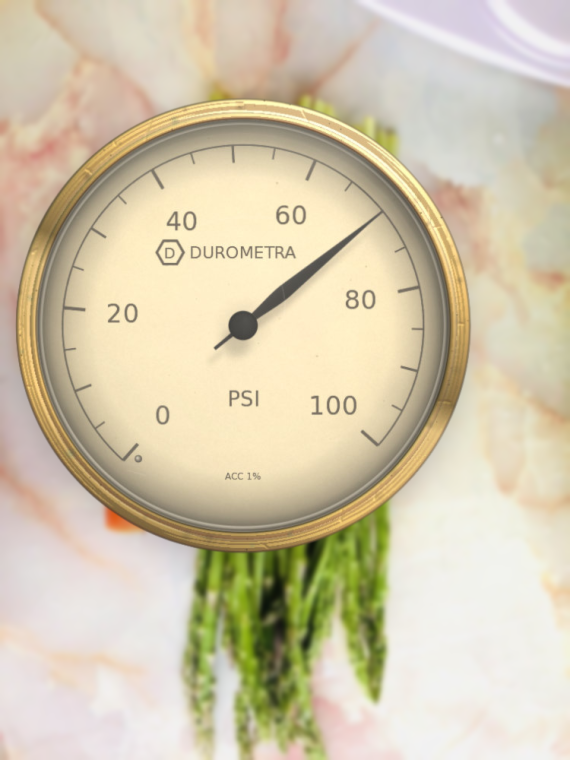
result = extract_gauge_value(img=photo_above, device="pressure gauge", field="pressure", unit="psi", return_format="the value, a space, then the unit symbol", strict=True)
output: 70 psi
